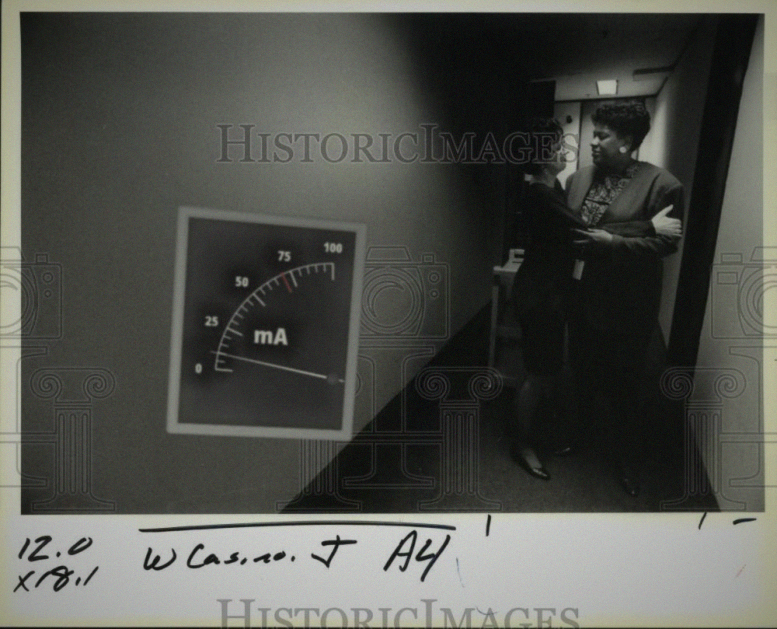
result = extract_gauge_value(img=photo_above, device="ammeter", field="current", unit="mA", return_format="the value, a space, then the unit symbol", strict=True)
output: 10 mA
